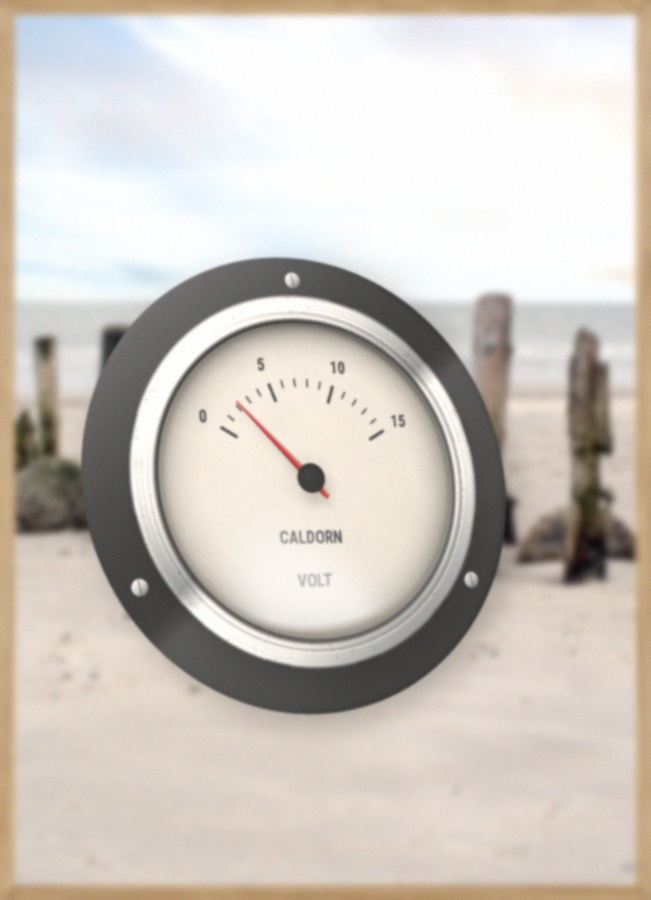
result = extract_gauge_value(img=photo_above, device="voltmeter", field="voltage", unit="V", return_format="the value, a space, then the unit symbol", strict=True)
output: 2 V
